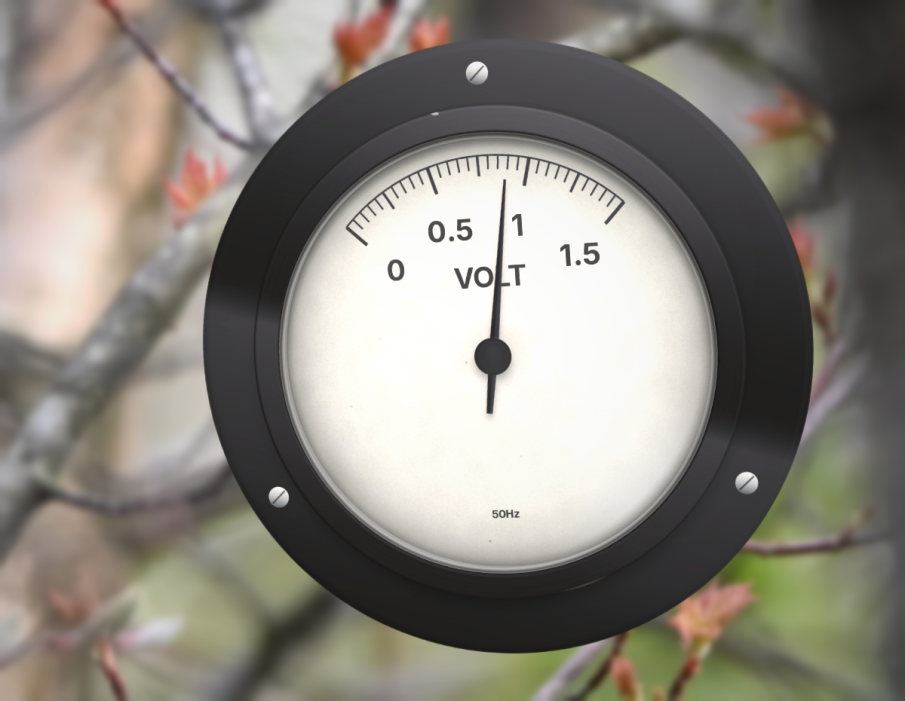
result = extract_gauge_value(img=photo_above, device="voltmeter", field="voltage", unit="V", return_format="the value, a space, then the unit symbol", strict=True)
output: 0.9 V
